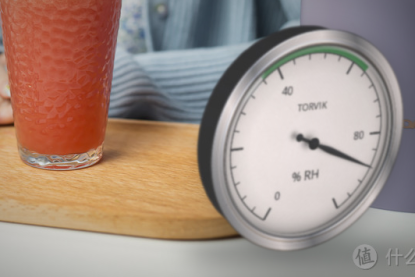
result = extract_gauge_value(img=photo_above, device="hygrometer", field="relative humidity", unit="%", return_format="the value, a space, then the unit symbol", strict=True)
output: 88 %
